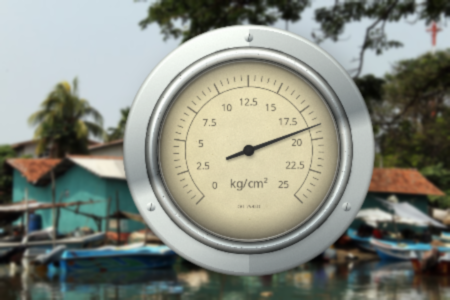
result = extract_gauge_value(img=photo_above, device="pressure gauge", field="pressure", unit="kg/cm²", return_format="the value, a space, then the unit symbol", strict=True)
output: 19 kg/cm²
